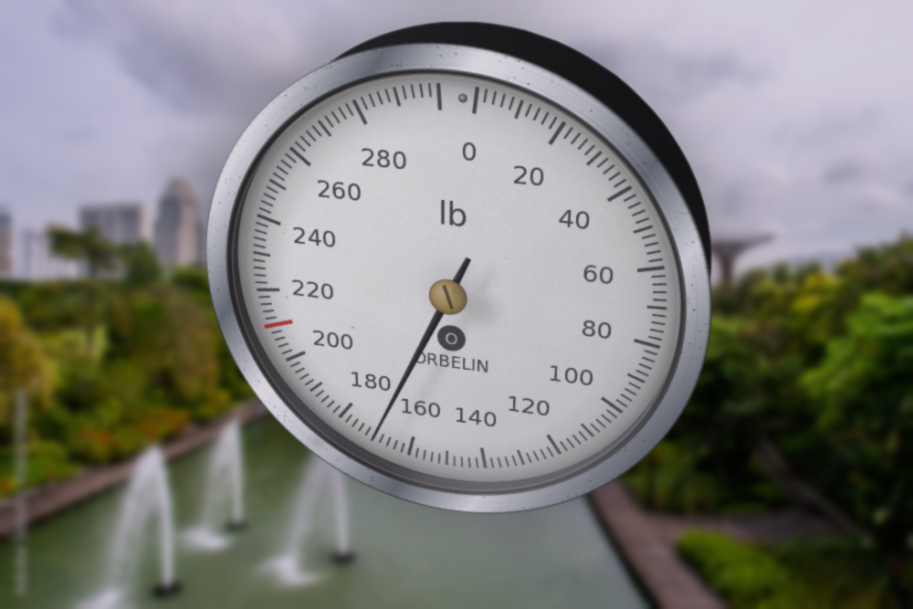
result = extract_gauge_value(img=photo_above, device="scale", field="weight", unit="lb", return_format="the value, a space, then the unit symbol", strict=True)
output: 170 lb
